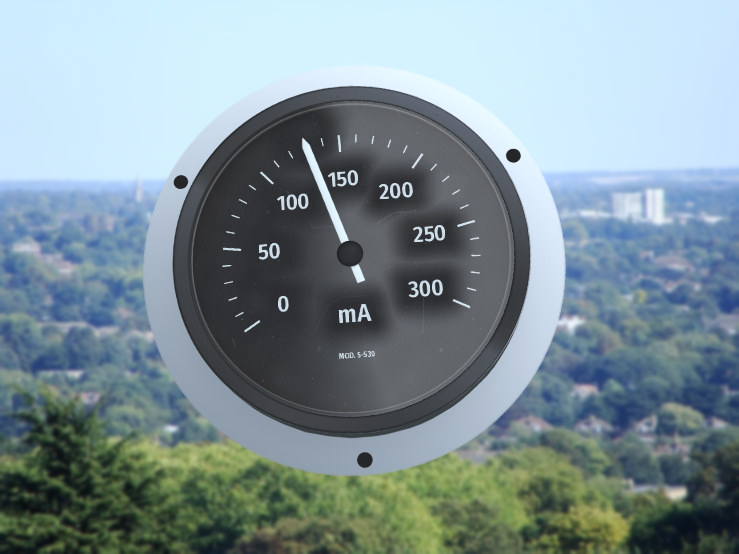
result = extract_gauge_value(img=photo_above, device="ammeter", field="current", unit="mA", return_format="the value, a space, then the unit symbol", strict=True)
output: 130 mA
